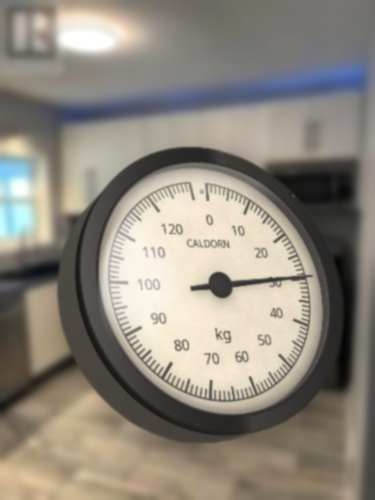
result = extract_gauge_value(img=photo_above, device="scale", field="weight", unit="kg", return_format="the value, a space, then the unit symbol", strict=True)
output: 30 kg
